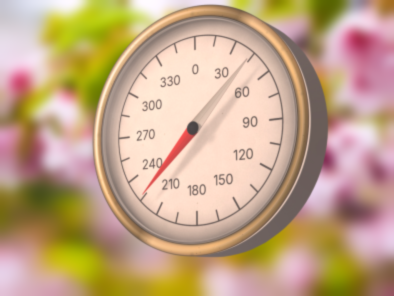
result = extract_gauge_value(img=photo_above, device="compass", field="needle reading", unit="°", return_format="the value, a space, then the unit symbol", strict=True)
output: 225 °
